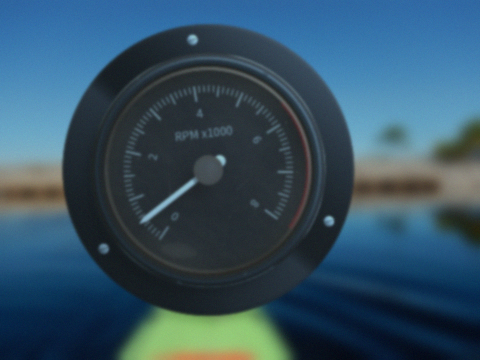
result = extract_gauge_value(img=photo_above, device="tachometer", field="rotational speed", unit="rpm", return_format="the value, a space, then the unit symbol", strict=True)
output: 500 rpm
